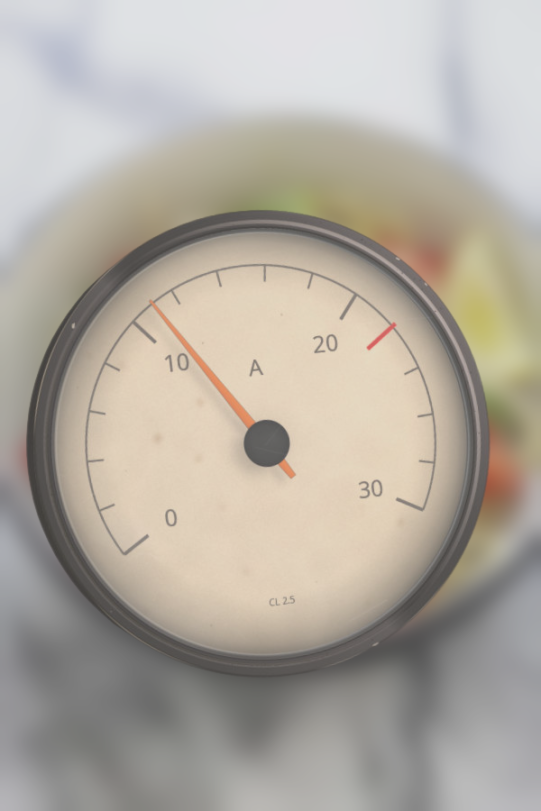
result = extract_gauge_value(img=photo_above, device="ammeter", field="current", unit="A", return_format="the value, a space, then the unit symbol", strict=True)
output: 11 A
